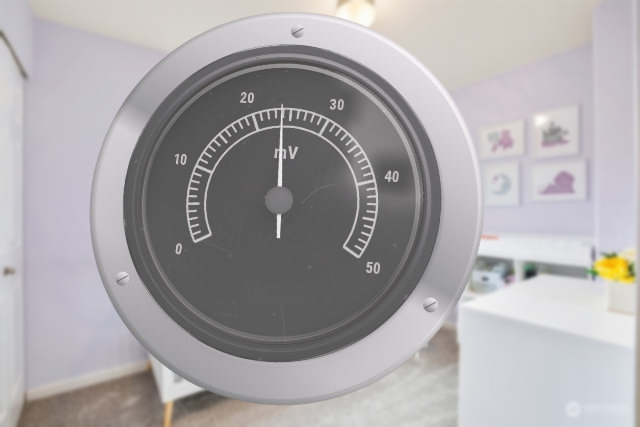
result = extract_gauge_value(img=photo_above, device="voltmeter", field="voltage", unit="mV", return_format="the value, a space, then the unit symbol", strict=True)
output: 24 mV
